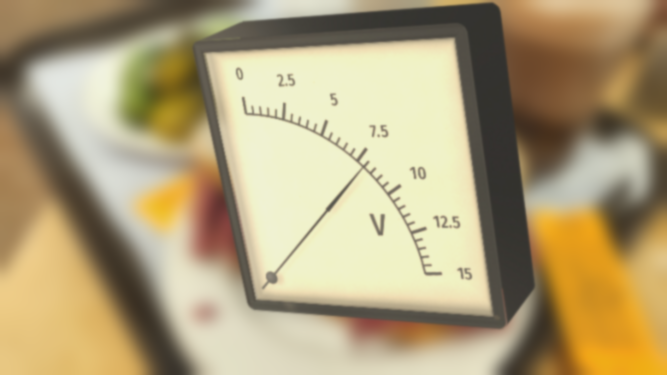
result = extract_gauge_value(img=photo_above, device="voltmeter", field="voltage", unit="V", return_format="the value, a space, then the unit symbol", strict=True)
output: 8 V
